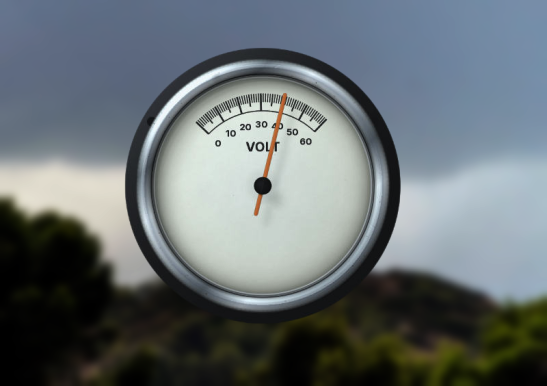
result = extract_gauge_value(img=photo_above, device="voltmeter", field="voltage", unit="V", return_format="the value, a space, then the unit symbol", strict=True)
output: 40 V
